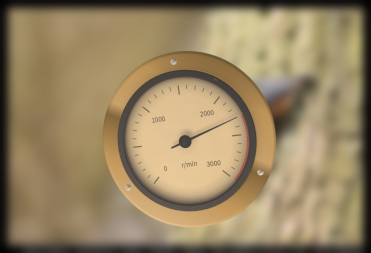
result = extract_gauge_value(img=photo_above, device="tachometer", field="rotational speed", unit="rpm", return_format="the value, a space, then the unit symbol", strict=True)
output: 2300 rpm
